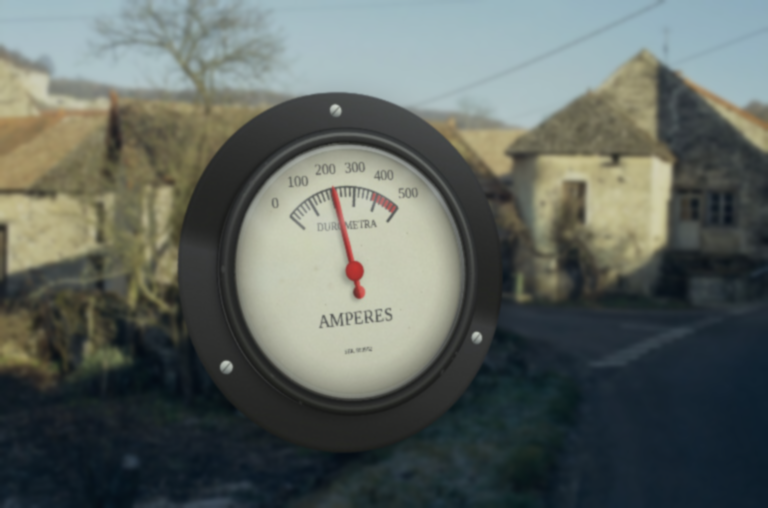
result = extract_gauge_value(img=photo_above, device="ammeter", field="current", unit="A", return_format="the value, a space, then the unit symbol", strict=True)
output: 200 A
